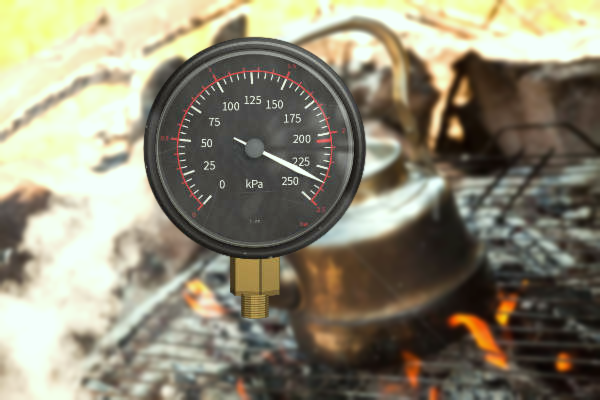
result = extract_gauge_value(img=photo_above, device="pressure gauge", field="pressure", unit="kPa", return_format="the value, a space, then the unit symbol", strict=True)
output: 235 kPa
